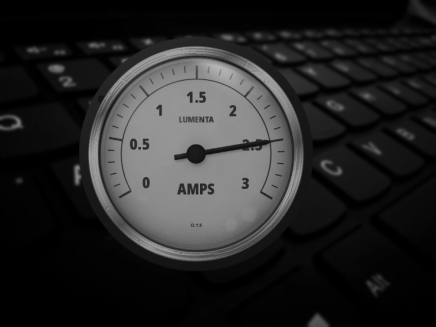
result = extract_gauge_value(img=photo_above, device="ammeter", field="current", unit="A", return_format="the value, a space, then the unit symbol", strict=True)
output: 2.5 A
